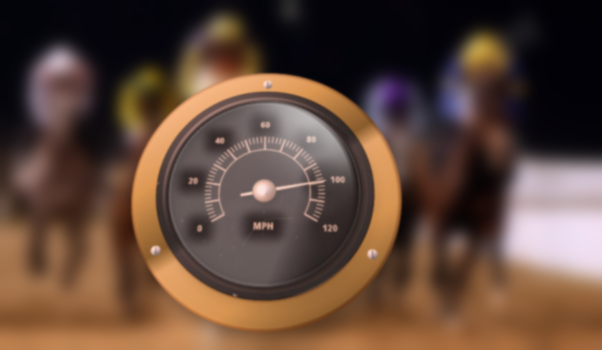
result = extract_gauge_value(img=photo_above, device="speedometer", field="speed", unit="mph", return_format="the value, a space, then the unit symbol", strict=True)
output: 100 mph
